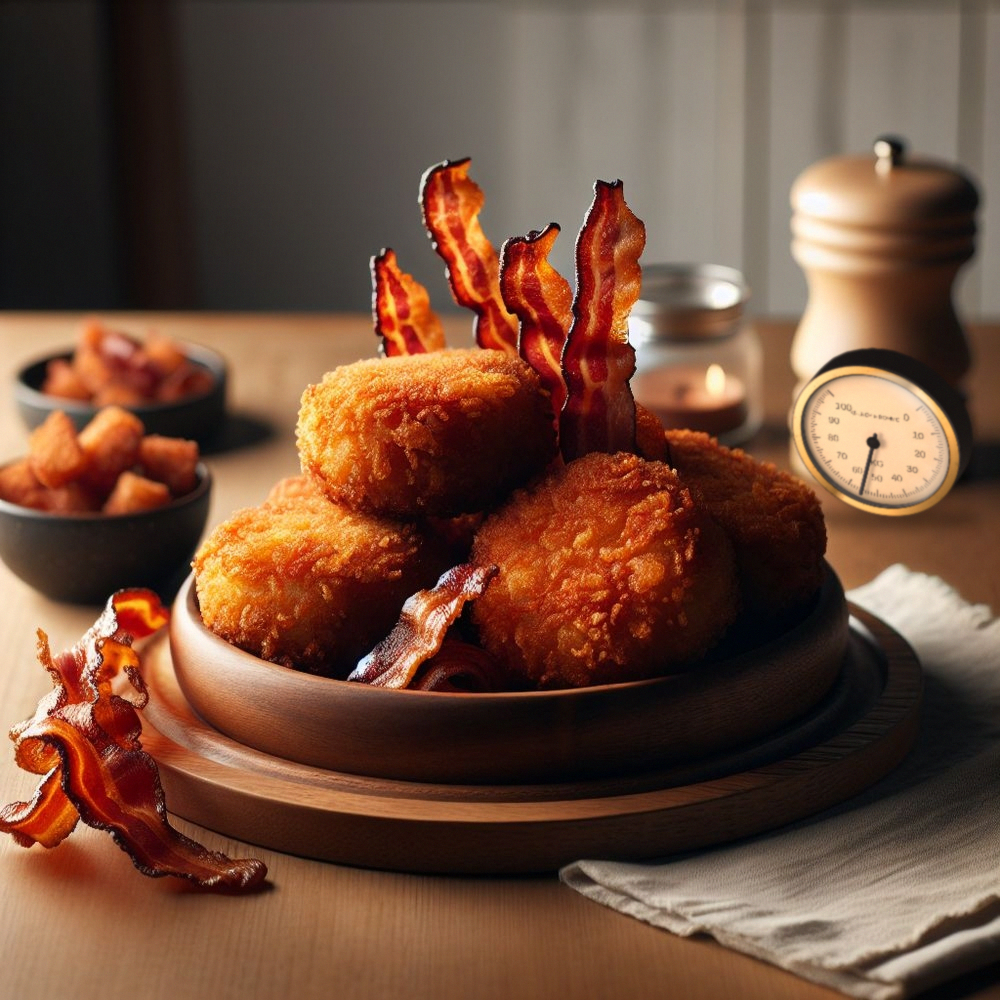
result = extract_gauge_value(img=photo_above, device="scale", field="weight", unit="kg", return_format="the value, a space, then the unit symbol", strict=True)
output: 55 kg
